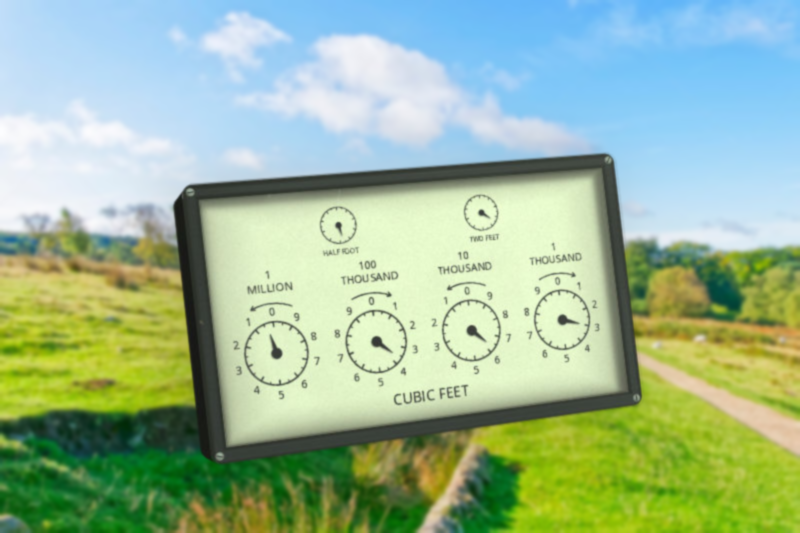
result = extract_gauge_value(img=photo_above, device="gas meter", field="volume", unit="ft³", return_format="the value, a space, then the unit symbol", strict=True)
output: 36300 ft³
